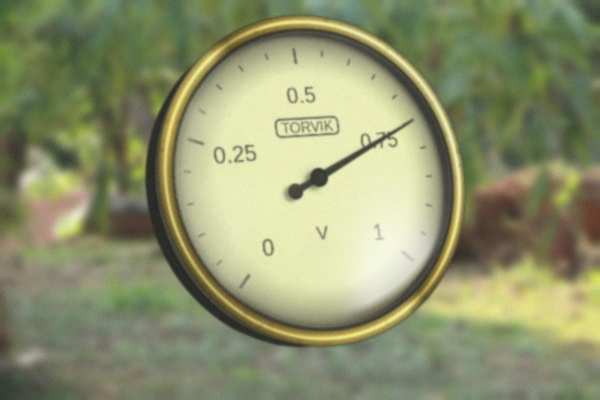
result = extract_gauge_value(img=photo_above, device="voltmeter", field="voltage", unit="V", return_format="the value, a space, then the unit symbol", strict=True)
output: 0.75 V
